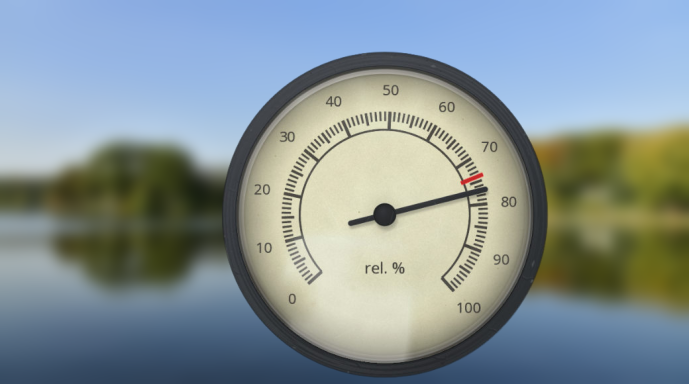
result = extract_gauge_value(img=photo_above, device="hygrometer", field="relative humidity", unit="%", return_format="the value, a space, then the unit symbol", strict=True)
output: 77 %
